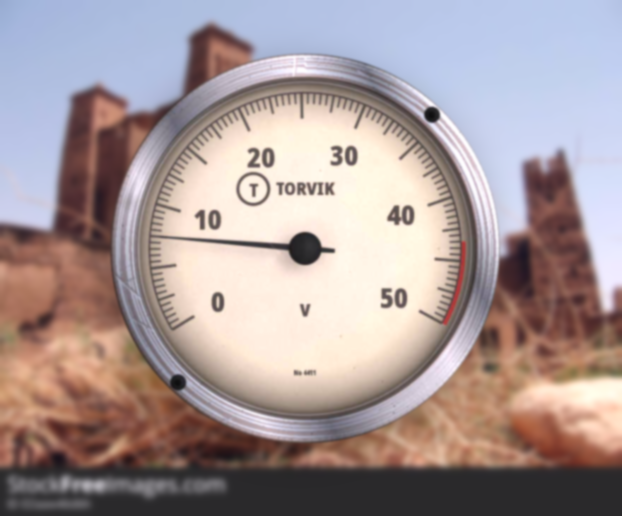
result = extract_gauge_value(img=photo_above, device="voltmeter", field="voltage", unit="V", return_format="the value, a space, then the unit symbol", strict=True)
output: 7.5 V
